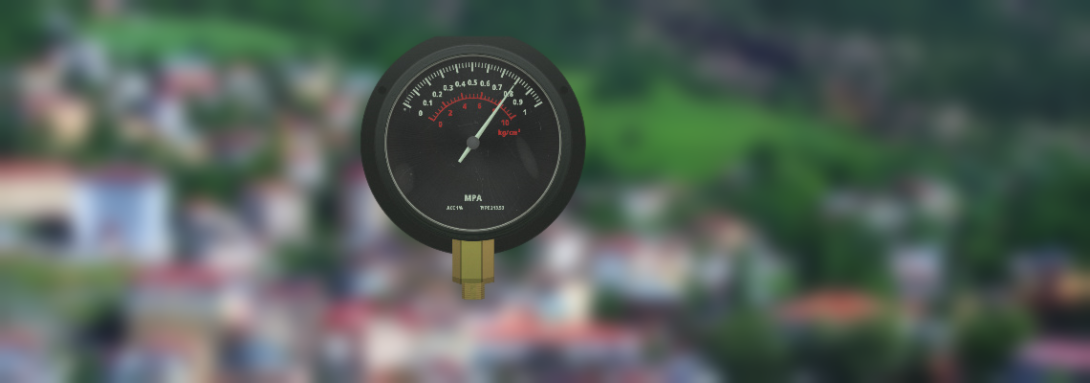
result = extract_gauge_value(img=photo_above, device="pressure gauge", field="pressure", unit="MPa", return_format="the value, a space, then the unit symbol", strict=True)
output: 0.8 MPa
